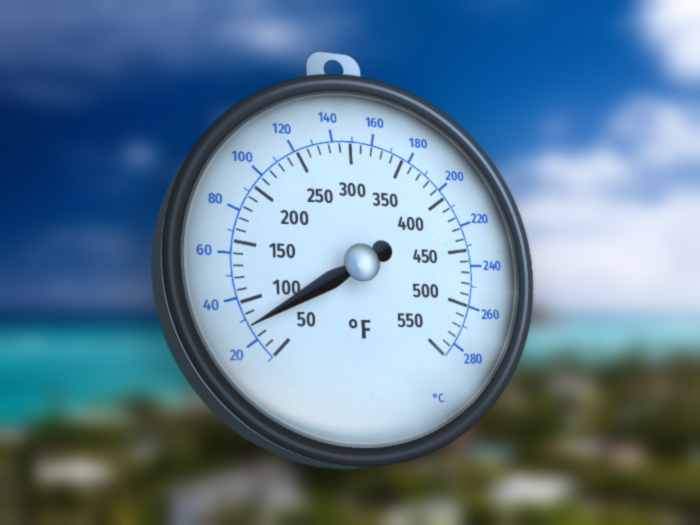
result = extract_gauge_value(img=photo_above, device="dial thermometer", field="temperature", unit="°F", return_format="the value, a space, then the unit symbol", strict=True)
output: 80 °F
